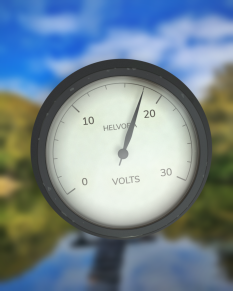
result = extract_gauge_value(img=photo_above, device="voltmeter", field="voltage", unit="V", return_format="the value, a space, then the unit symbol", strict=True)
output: 18 V
